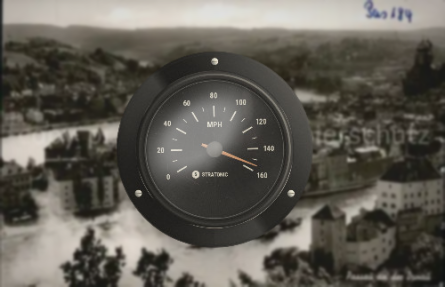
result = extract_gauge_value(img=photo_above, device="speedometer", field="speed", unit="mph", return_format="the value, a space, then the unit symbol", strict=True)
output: 155 mph
